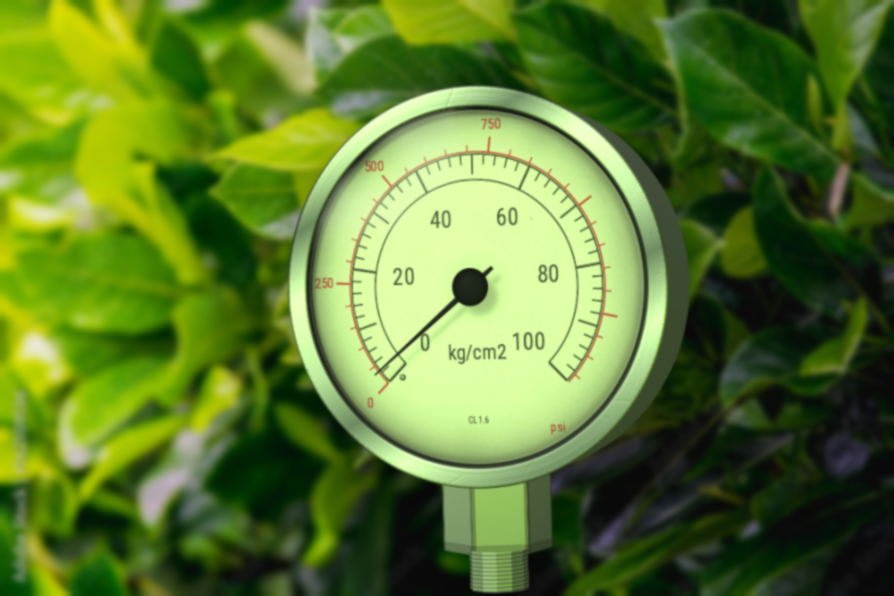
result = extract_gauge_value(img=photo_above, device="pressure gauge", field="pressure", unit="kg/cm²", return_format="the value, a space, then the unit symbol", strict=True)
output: 2 kg/cm²
